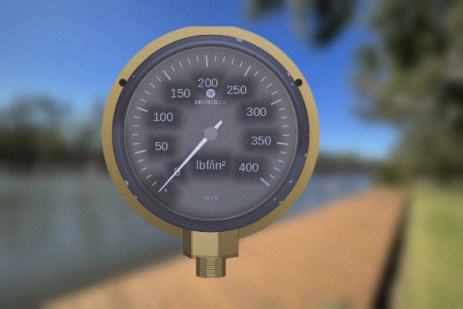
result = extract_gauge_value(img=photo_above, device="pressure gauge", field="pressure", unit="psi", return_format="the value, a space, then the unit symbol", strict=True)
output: 0 psi
